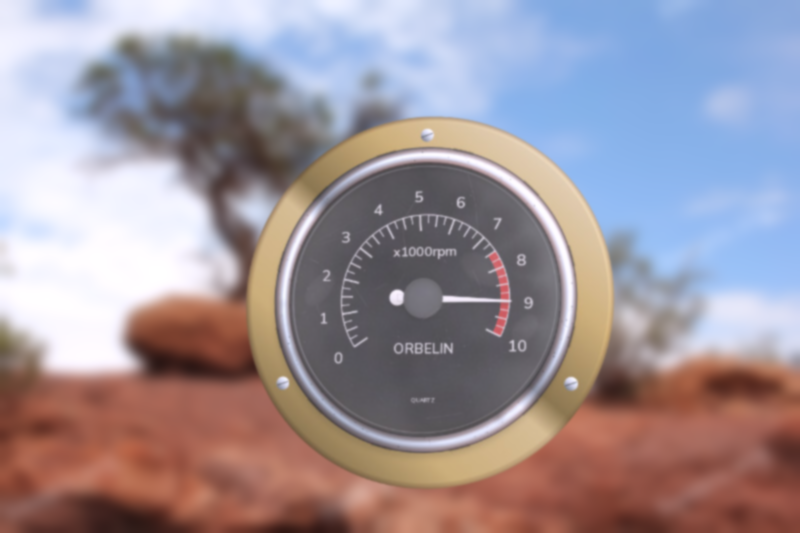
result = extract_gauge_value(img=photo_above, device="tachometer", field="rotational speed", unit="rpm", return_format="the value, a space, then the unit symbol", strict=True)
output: 9000 rpm
